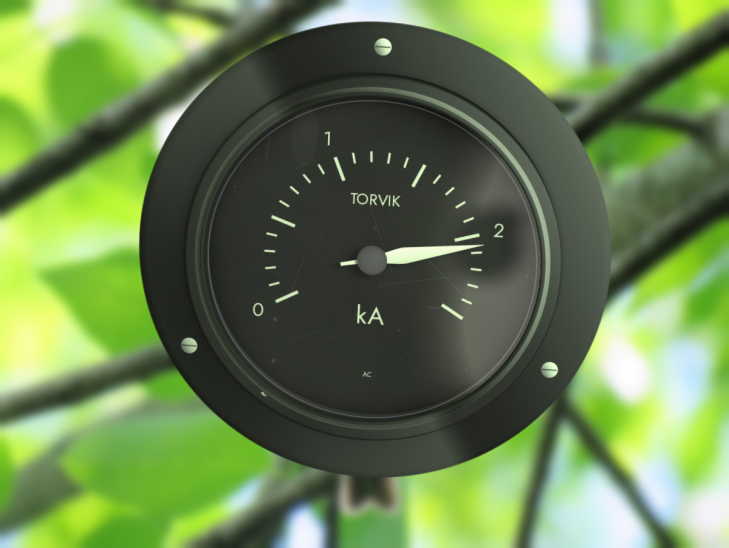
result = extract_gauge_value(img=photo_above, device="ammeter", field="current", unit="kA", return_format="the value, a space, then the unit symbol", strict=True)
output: 2.05 kA
